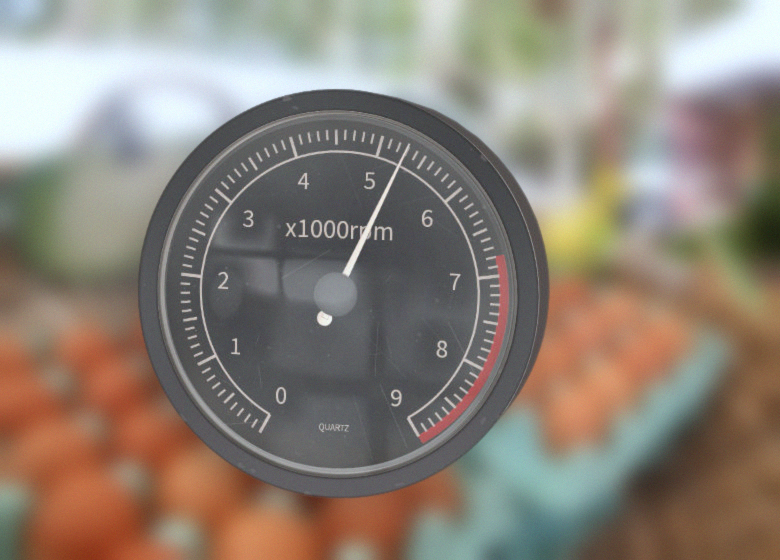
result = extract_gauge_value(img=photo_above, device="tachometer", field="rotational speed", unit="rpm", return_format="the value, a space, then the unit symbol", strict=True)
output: 5300 rpm
